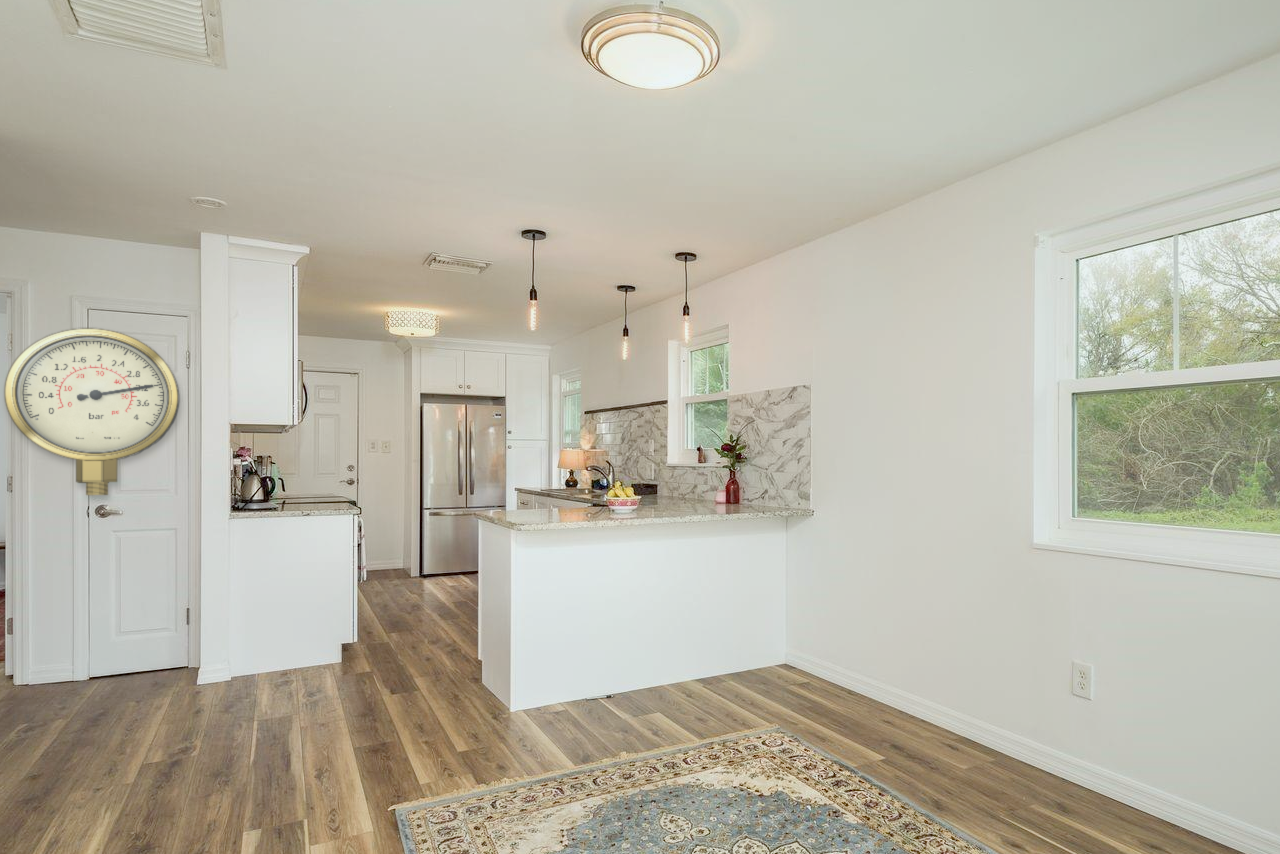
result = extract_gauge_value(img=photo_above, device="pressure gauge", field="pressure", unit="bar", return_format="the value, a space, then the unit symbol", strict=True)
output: 3.2 bar
